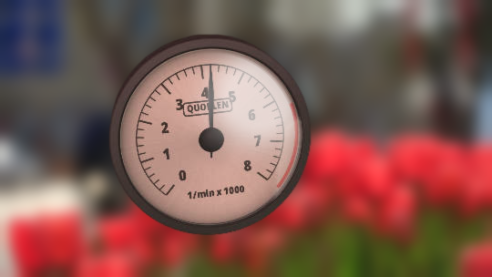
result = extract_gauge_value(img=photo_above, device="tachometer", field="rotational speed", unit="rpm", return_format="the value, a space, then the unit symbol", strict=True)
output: 4200 rpm
